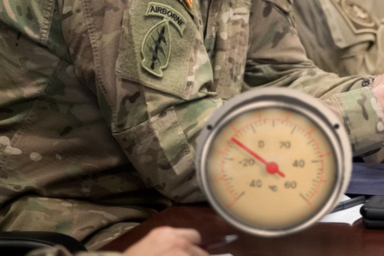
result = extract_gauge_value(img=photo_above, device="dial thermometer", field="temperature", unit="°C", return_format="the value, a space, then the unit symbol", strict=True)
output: -10 °C
